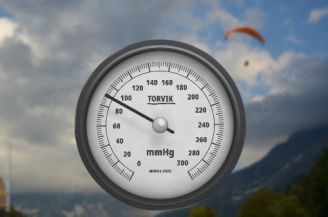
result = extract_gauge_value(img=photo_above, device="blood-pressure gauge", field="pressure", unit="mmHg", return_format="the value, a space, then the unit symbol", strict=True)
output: 90 mmHg
